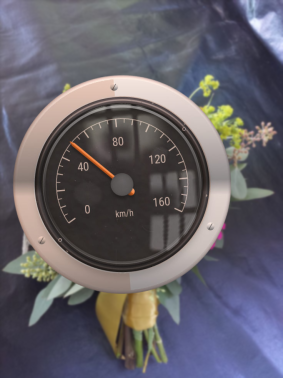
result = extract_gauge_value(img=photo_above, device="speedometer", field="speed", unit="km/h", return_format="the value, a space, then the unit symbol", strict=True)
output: 50 km/h
